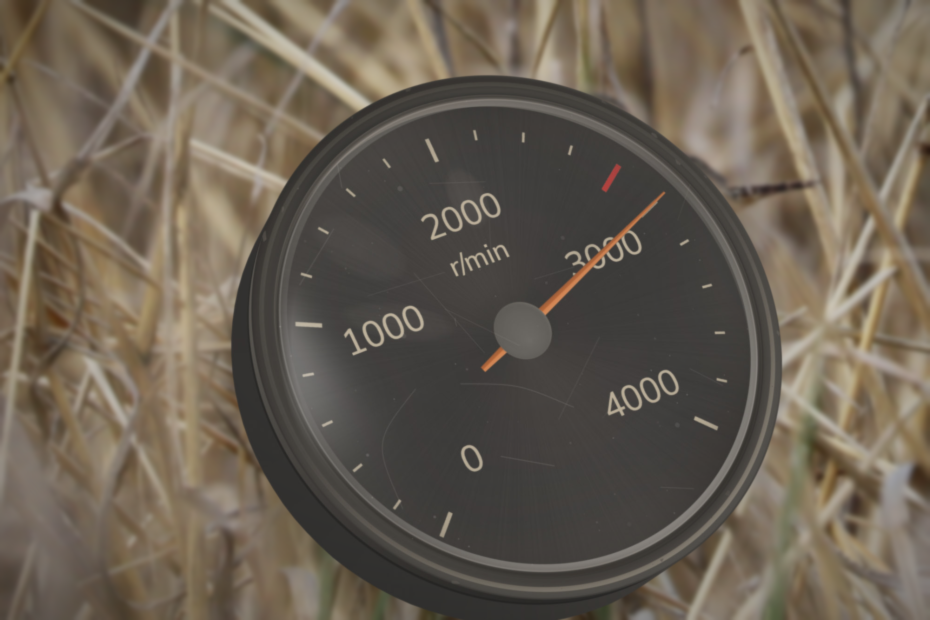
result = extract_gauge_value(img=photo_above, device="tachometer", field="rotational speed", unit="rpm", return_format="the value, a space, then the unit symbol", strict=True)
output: 3000 rpm
